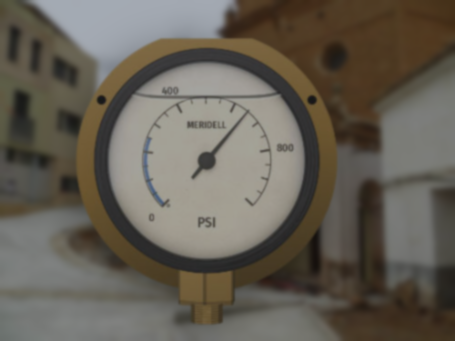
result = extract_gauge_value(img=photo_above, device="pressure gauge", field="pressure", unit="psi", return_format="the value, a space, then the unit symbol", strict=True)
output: 650 psi
